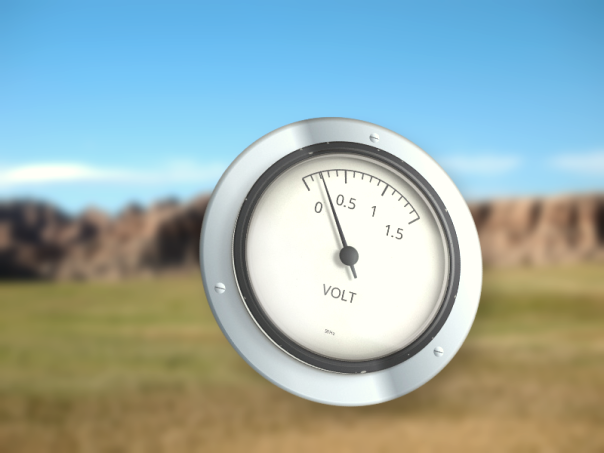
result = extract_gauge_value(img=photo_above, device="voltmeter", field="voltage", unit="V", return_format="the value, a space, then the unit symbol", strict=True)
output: 0.2 V
